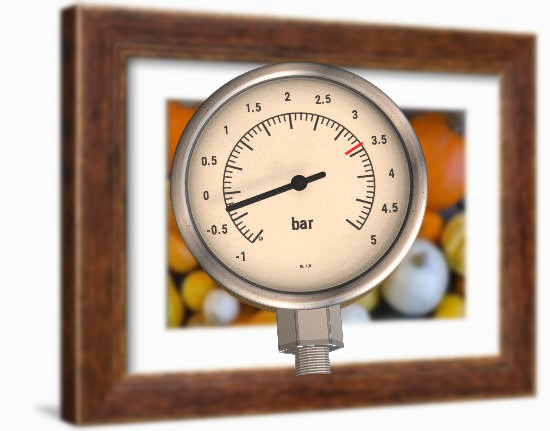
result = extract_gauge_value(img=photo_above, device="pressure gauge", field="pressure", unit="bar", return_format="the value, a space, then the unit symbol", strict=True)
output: -0.3 bar
